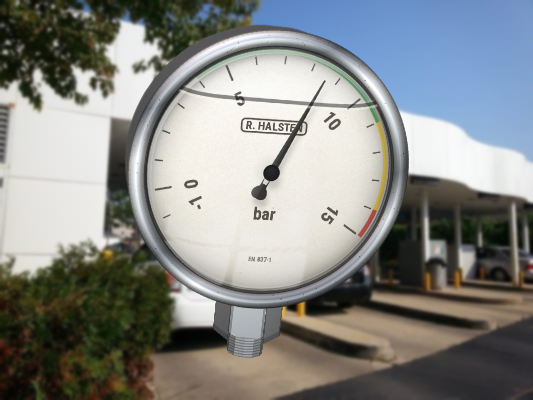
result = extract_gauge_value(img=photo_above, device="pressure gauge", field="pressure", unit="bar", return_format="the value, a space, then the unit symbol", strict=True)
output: 8.5 bar
